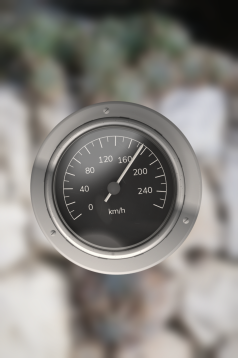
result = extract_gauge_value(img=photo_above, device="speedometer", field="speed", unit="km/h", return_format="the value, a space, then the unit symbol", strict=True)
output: 175 km/h
